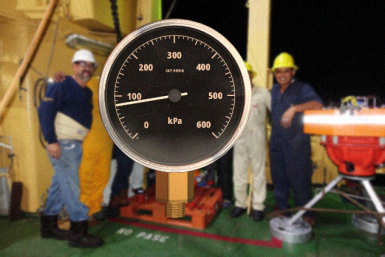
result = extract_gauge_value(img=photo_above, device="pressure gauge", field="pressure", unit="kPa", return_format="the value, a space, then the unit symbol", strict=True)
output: 80 kPa
